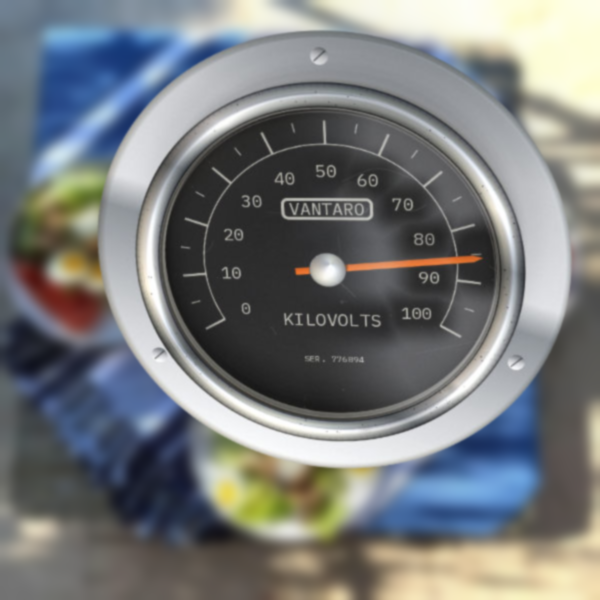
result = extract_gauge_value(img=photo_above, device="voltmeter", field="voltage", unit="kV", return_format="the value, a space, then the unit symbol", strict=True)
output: 85 kV
